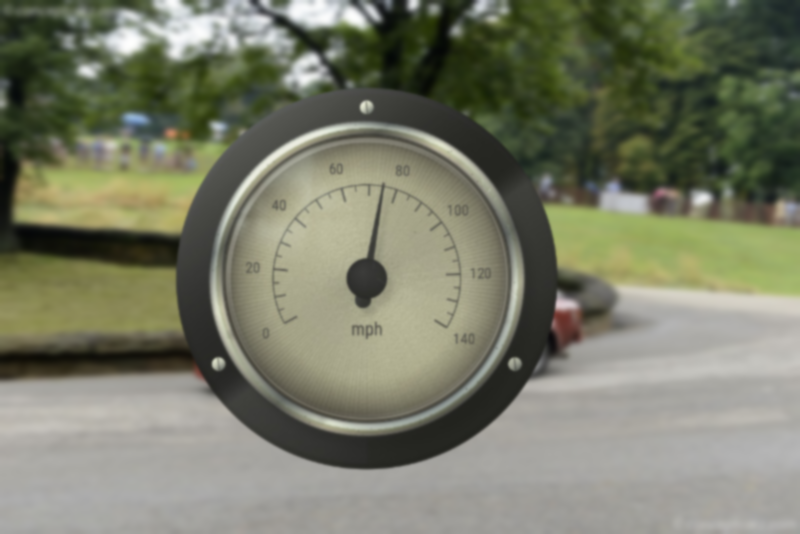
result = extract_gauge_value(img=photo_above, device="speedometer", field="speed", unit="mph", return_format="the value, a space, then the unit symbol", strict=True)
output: 75 mph
